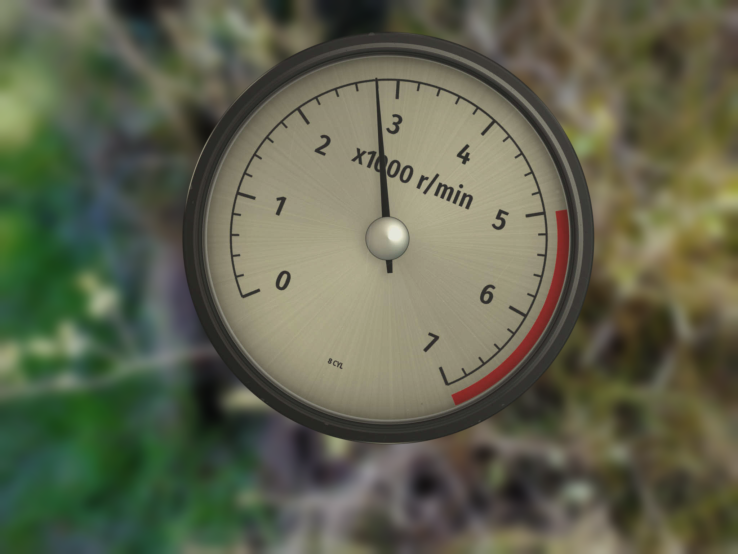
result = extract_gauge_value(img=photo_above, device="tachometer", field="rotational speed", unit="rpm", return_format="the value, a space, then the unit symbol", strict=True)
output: 2800 rpm
